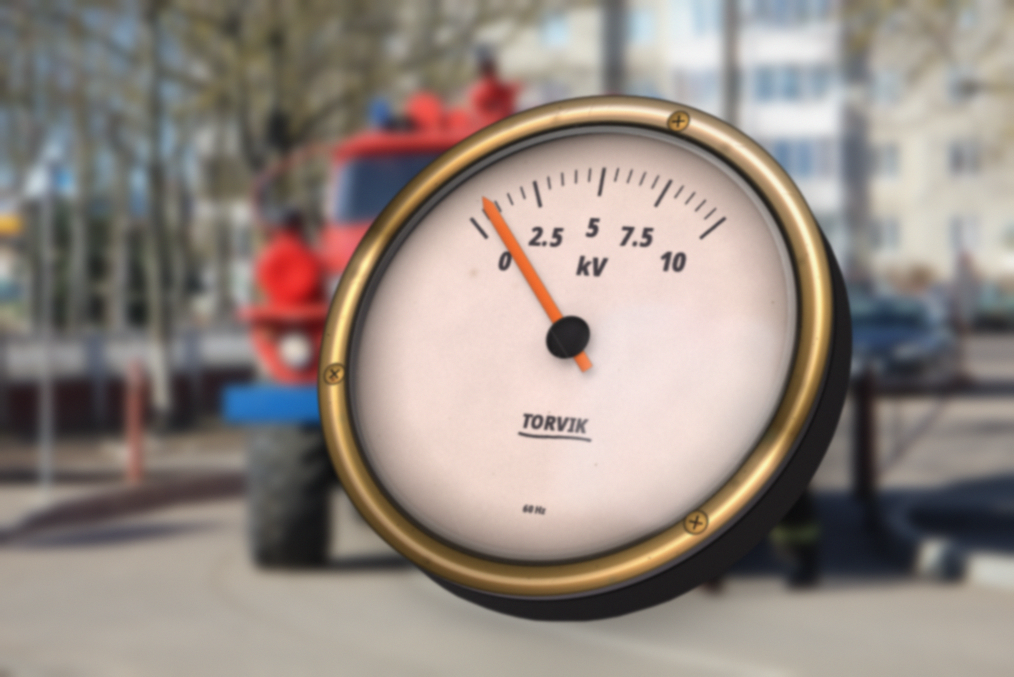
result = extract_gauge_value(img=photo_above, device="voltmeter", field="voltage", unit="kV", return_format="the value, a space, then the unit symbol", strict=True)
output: 0.75 kV
